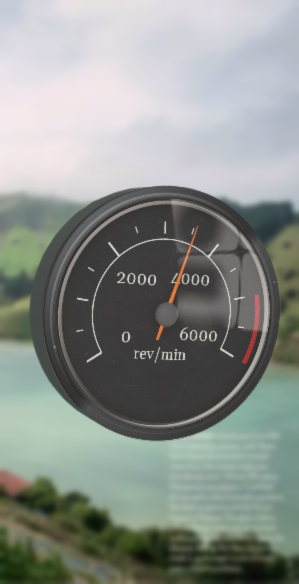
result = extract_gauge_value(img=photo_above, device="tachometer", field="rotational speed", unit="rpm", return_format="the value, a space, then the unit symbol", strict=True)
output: 3500 rpm
